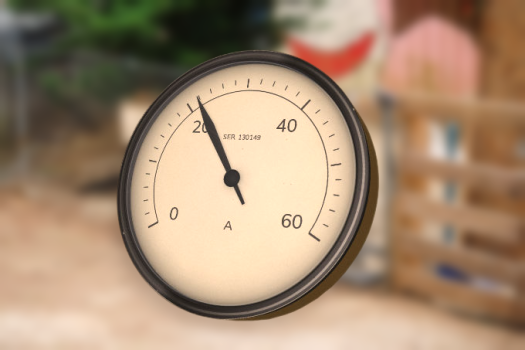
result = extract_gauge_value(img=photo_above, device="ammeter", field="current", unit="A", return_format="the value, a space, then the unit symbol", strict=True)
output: 22 A
